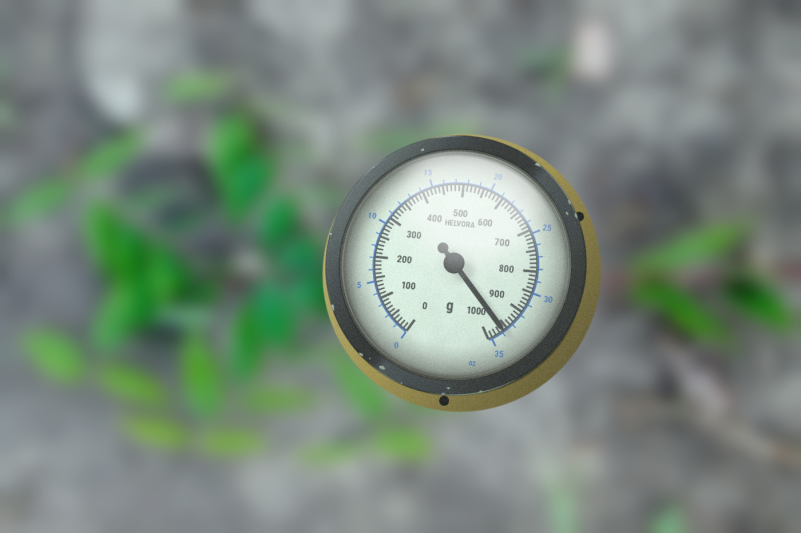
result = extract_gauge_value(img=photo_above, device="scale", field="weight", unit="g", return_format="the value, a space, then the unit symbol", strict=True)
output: 960 g
